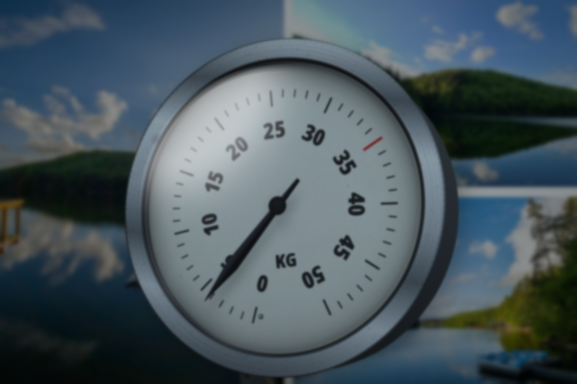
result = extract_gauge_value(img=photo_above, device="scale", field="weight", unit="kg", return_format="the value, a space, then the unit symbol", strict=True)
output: 4 kg
